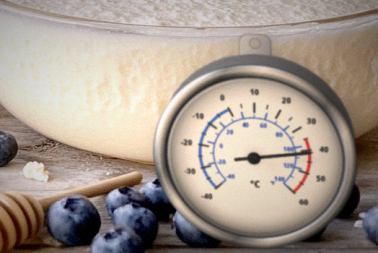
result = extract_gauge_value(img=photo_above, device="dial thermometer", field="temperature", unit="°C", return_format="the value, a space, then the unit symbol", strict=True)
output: 40 °C
